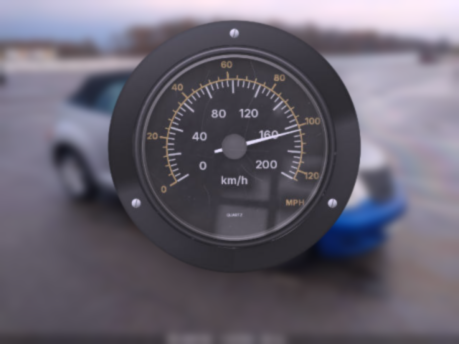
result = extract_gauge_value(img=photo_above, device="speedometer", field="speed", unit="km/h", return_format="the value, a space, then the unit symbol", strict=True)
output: 164 km/h
